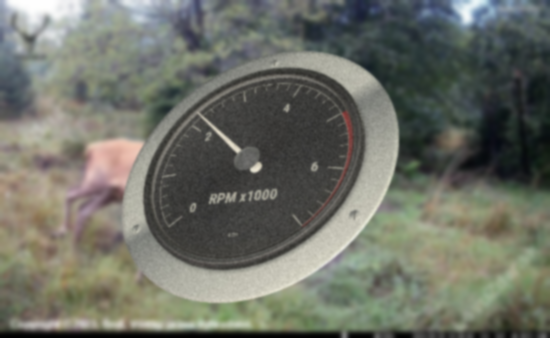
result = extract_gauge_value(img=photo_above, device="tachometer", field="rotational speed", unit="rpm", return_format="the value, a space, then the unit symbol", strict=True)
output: 2200 rpm
